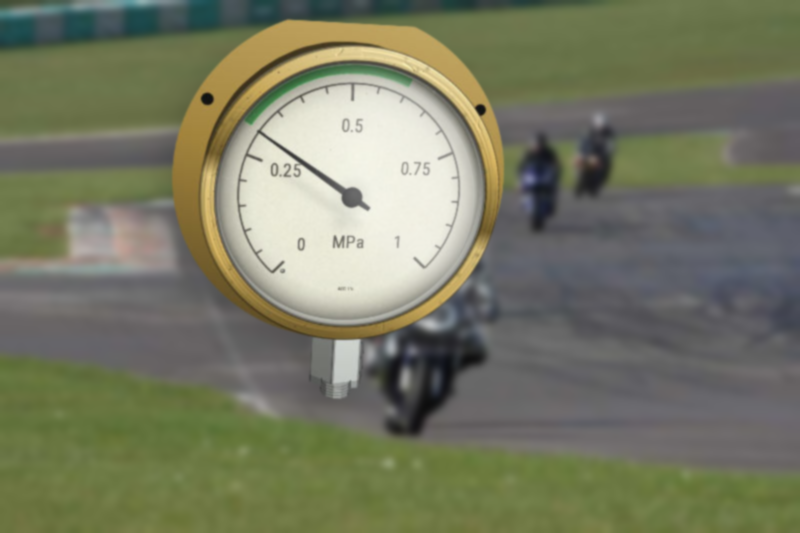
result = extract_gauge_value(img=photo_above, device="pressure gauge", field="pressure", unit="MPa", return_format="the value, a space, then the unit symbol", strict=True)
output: 0.3 MPa
